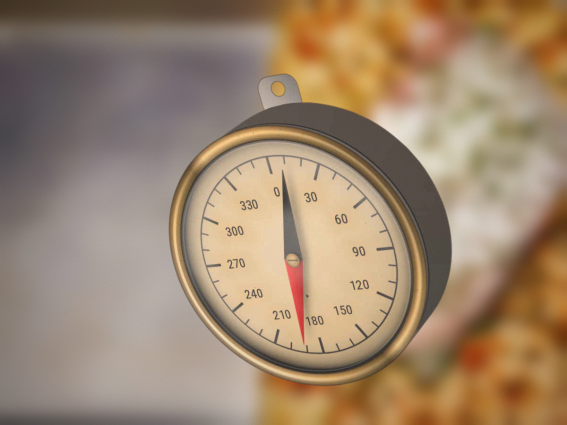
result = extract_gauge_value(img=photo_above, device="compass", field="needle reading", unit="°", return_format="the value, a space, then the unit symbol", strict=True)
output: 190 °
